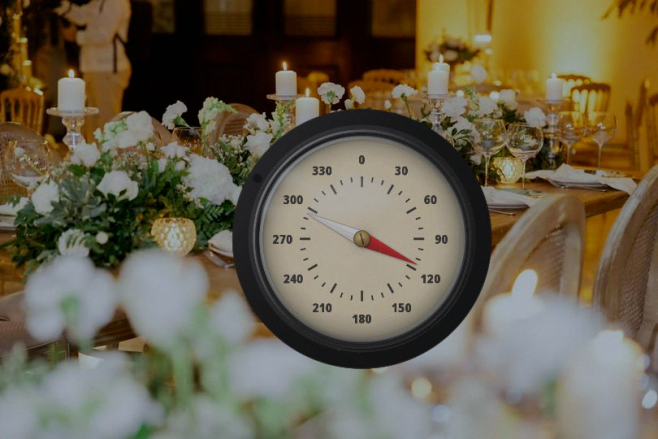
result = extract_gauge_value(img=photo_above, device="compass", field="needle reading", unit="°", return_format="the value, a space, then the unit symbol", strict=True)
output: 115 °
